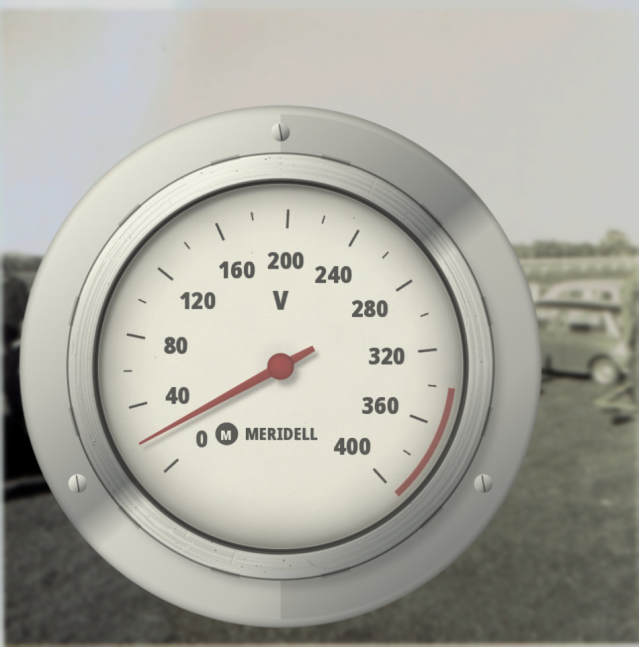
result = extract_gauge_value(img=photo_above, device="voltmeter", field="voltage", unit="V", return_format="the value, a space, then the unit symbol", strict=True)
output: 20 V
